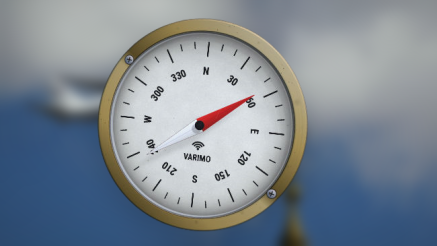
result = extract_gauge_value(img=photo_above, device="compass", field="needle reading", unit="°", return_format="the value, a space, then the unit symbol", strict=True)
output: 55 °
